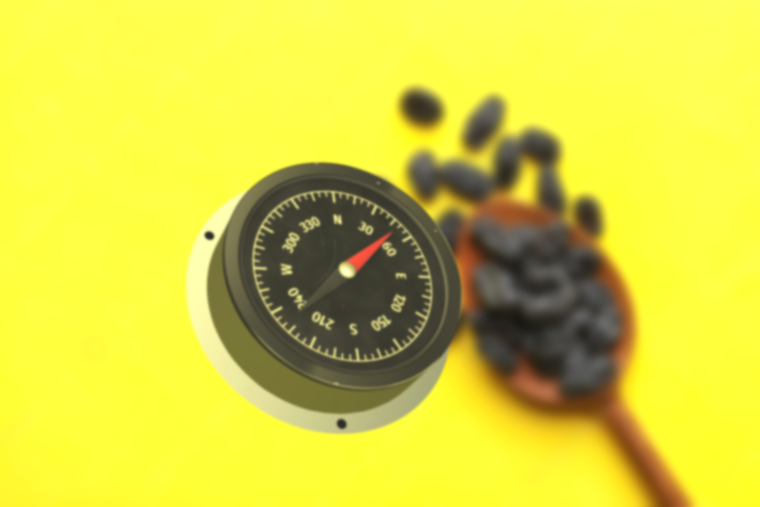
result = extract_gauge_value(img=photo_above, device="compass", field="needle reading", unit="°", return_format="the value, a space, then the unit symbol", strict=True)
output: 50 °
